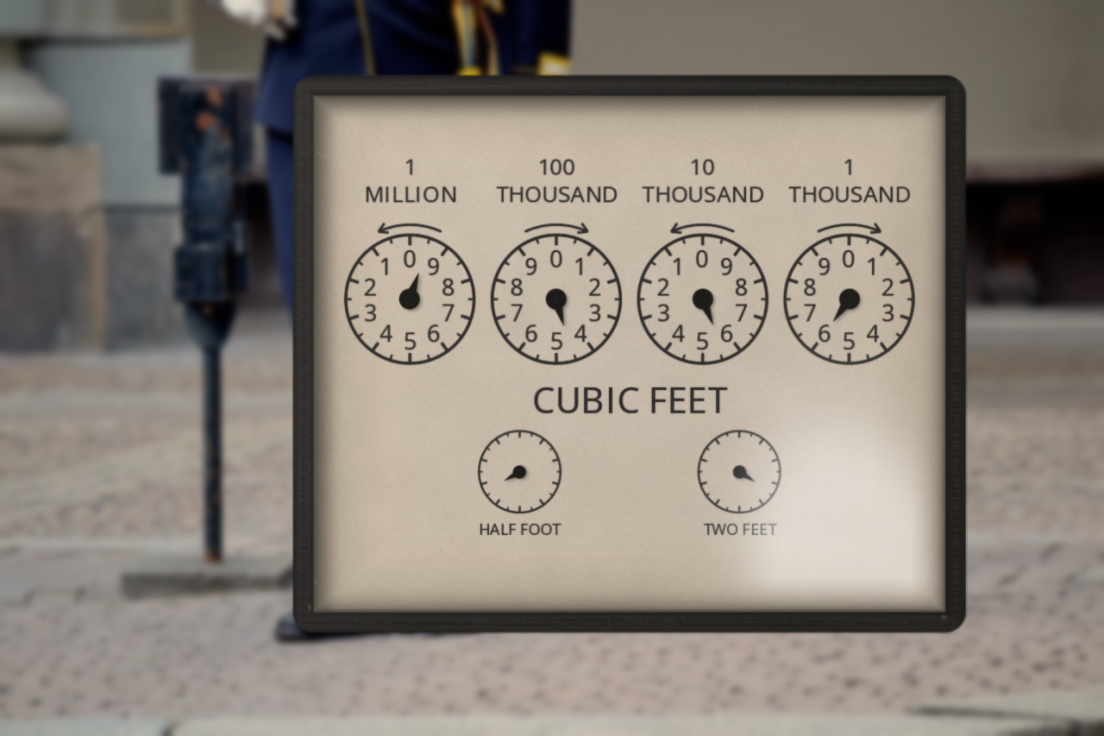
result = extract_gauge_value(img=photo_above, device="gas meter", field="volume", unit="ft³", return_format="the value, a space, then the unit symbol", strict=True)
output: 945600 ft³
